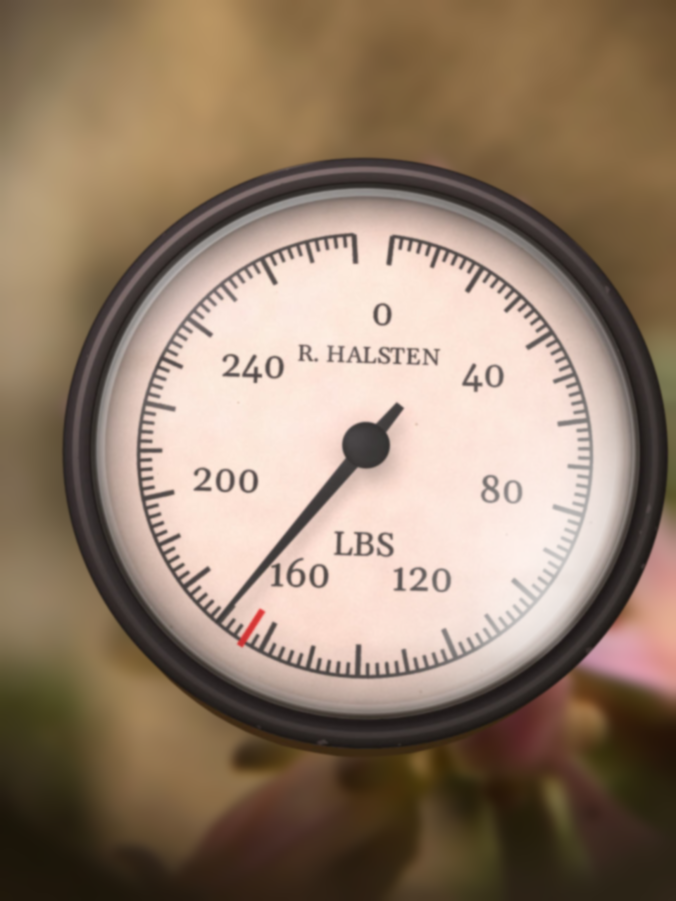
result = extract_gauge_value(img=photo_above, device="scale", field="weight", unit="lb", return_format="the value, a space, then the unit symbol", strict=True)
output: 170 lb
